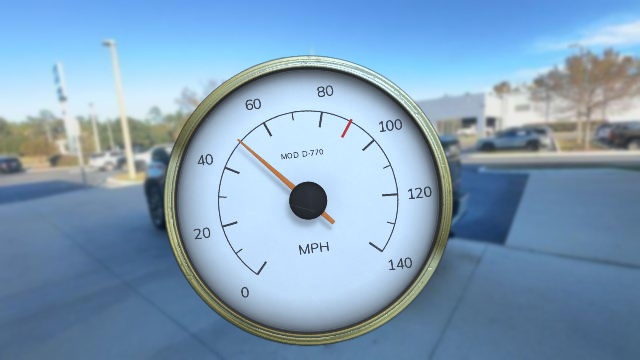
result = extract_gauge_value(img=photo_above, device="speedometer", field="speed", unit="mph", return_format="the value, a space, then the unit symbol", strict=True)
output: 50 mph
